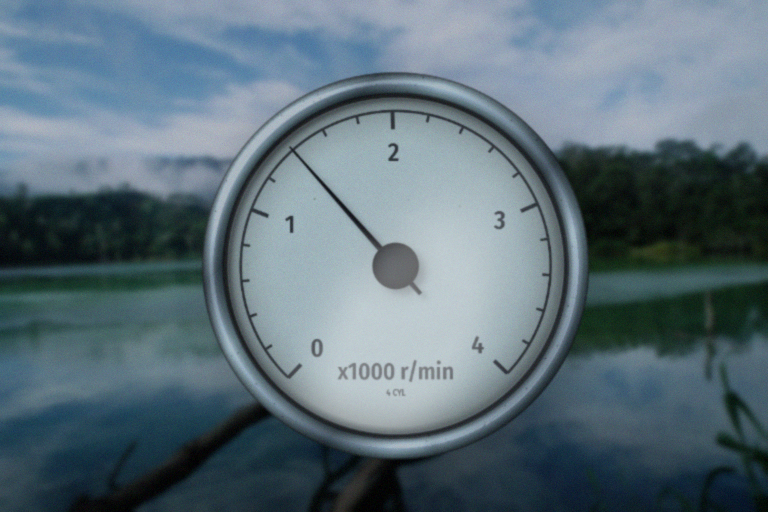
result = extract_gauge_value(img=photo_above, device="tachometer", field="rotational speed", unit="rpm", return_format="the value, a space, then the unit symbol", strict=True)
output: 1400 rpm
